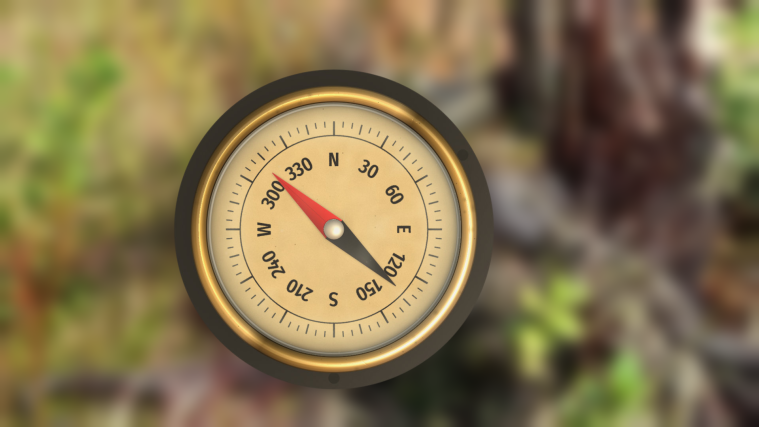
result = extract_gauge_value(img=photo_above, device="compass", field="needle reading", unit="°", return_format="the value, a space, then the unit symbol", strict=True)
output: 312.5 °
